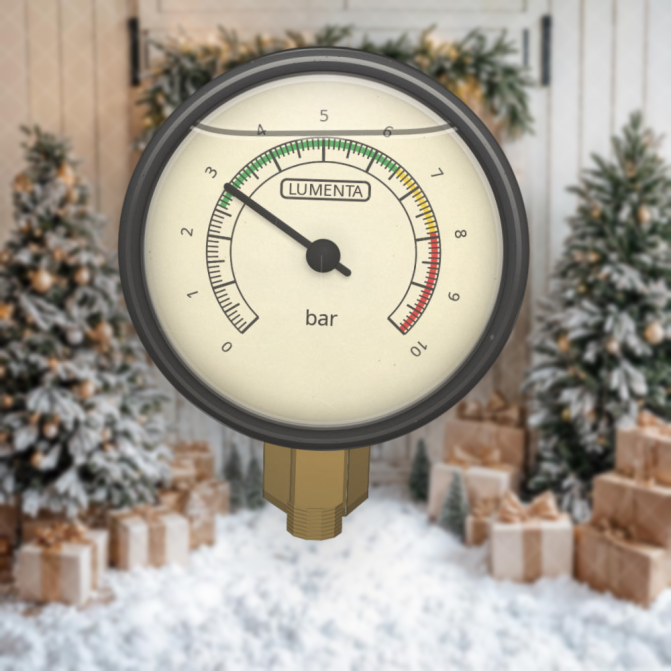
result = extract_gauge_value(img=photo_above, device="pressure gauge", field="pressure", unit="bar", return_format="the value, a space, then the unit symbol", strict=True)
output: 3 bar
